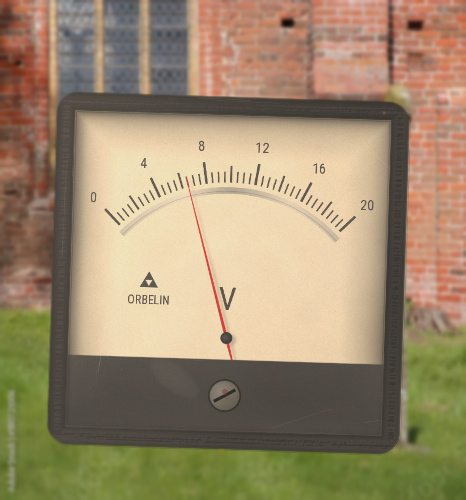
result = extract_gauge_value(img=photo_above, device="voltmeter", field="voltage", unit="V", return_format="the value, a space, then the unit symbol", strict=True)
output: 6.5 V
